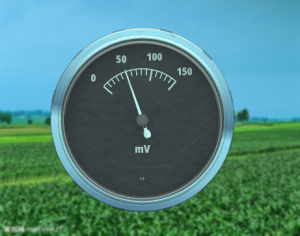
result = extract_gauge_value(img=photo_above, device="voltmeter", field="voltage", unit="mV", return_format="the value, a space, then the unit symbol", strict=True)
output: 50 mV
